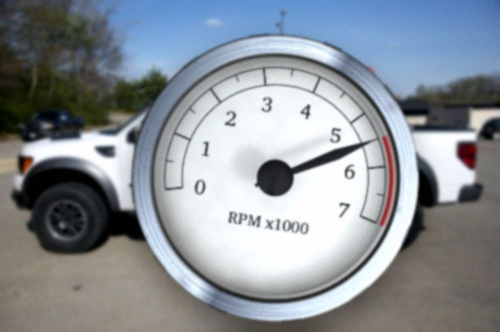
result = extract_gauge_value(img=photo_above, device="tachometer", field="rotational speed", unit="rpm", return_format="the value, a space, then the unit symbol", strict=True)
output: 5500 rpm
